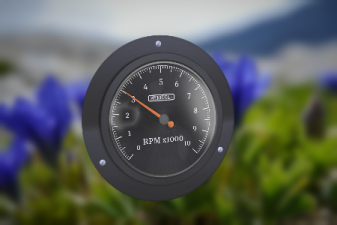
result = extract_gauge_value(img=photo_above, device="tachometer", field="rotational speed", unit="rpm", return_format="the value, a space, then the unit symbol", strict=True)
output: 3000 rpm
